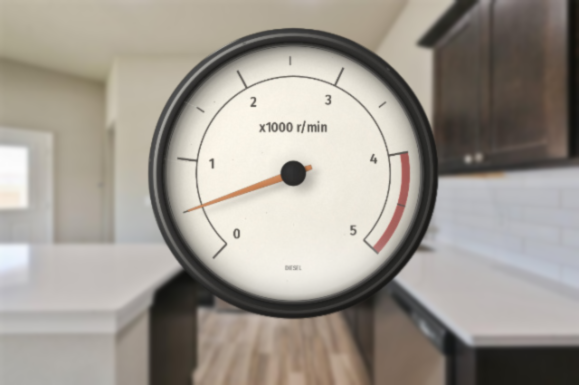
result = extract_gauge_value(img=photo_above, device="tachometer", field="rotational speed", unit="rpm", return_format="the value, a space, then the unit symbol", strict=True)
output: 500 rpm
